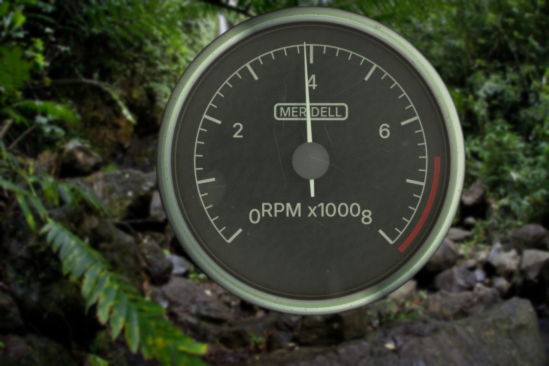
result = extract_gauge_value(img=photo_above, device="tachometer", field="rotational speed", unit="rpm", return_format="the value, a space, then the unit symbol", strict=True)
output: 3900 rpm
